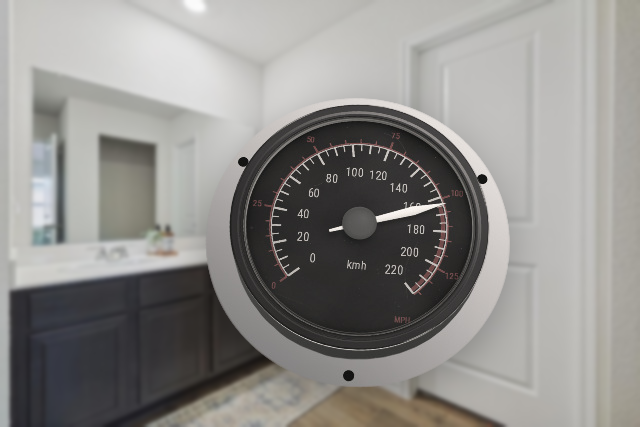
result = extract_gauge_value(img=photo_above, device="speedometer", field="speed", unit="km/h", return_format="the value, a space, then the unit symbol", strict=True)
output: 165 km/h
